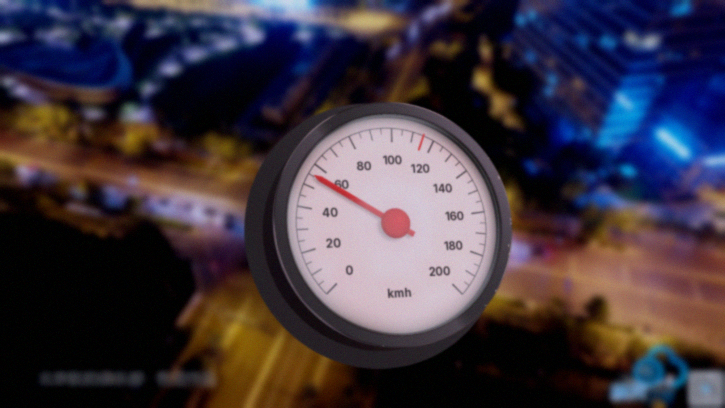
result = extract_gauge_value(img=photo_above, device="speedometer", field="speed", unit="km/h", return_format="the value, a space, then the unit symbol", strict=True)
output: 55 km/h
